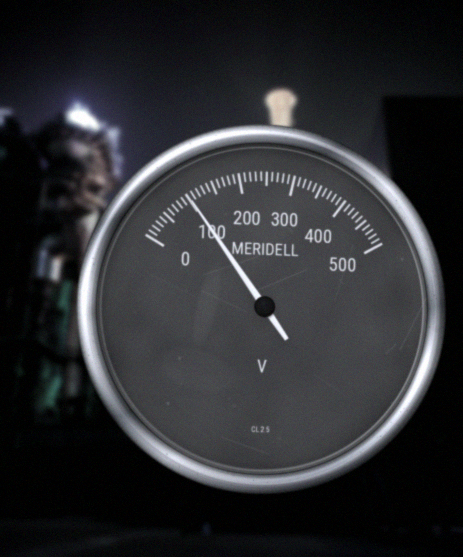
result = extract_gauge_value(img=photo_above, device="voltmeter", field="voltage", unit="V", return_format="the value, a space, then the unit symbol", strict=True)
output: 100 V
